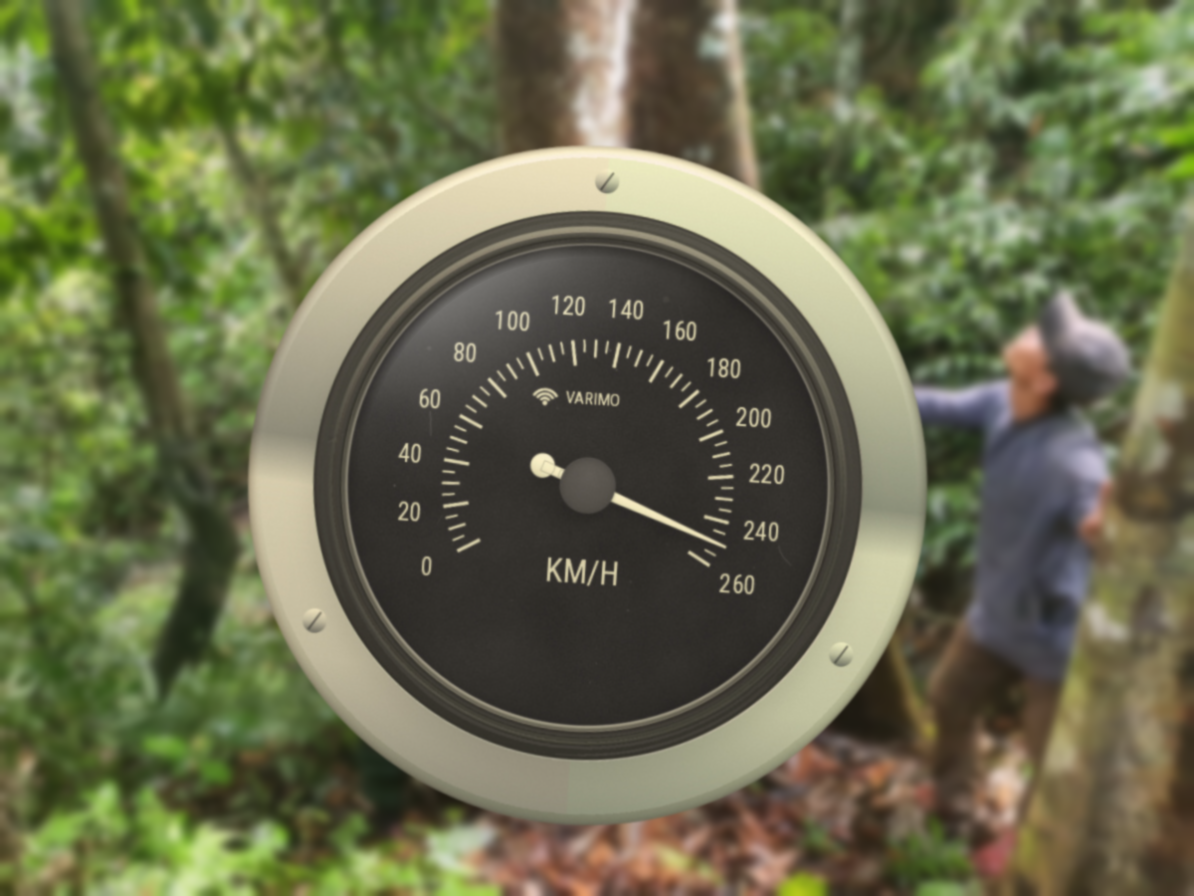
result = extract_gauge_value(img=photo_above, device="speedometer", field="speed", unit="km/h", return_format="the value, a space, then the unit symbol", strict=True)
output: 250 km/h
